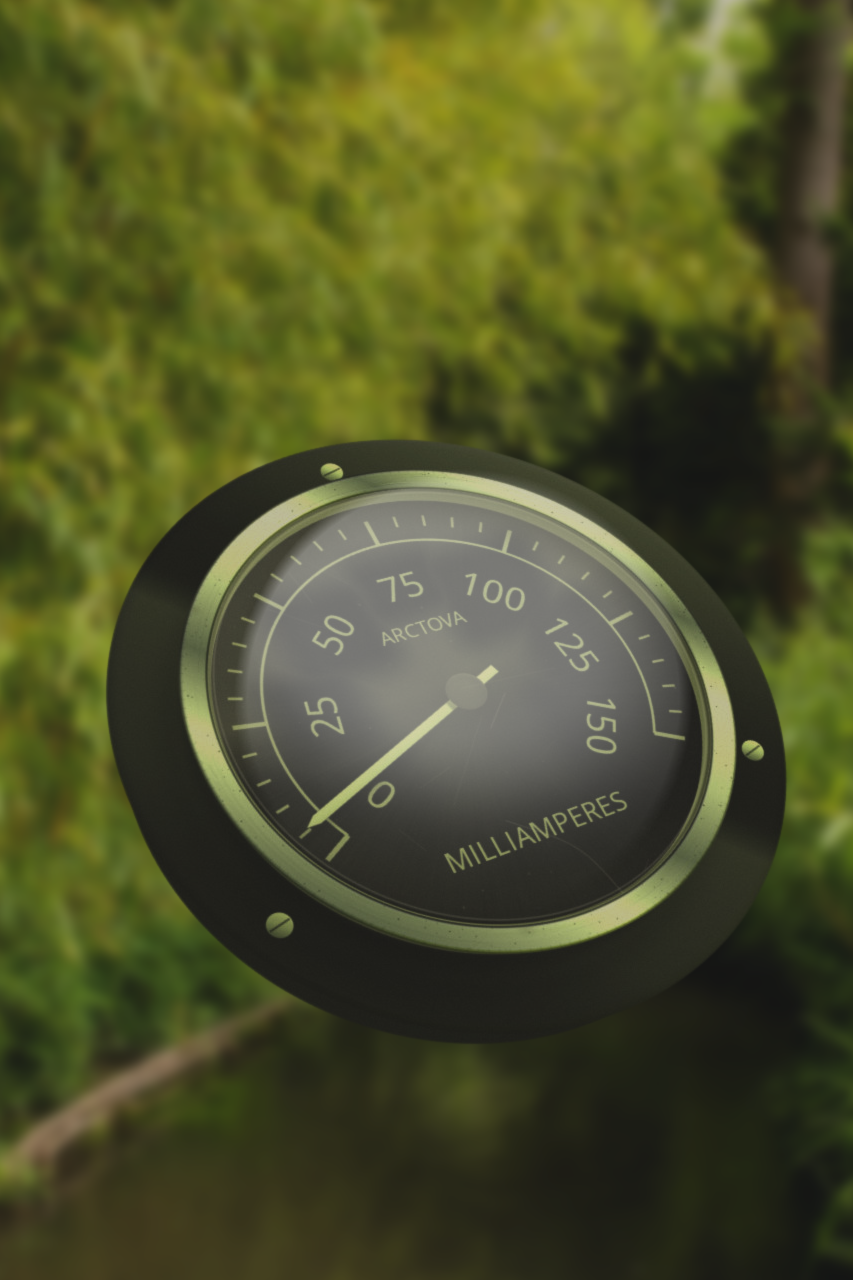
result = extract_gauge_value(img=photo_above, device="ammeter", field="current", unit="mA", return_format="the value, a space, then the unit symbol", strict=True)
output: 5 mA
